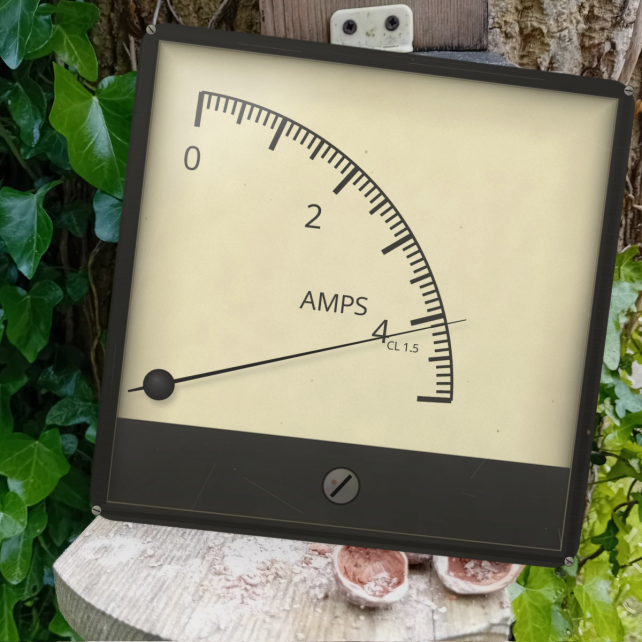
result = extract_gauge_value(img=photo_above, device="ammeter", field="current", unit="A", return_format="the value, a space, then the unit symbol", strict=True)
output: 4.1 A
